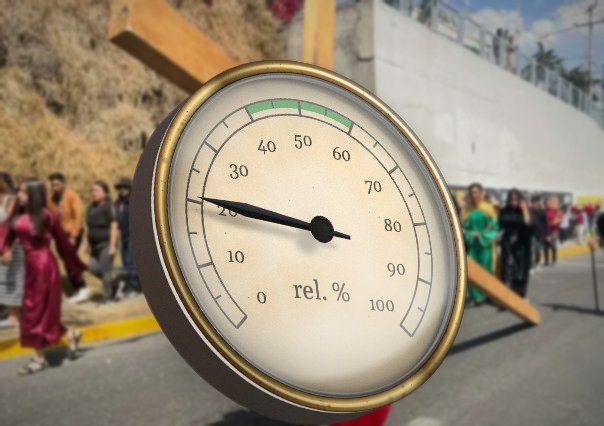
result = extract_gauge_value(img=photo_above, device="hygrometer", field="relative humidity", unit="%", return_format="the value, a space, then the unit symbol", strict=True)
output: 20 %
